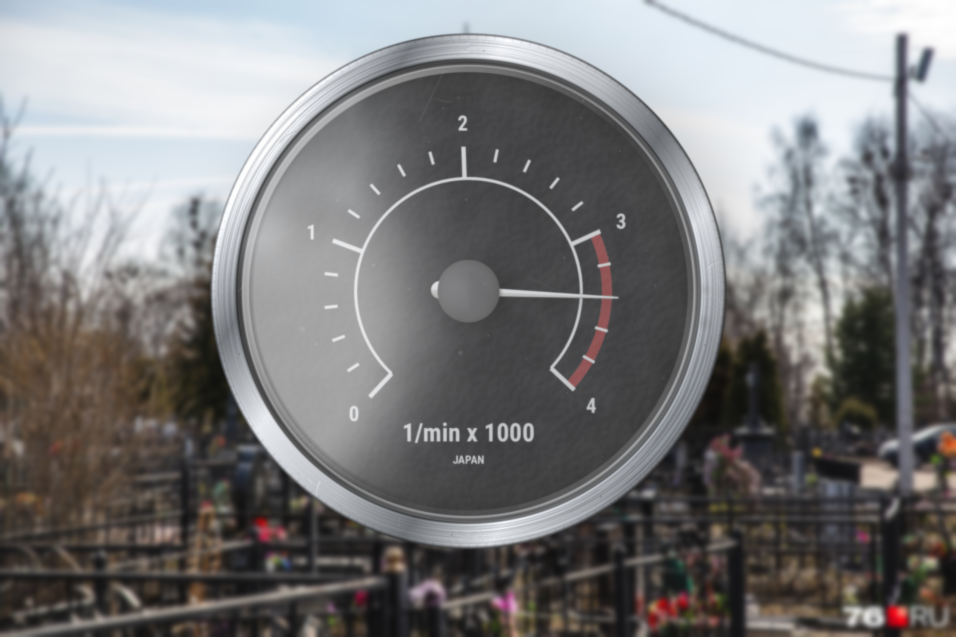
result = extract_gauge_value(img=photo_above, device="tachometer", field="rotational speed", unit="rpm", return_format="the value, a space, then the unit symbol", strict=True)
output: 3400 rpm
